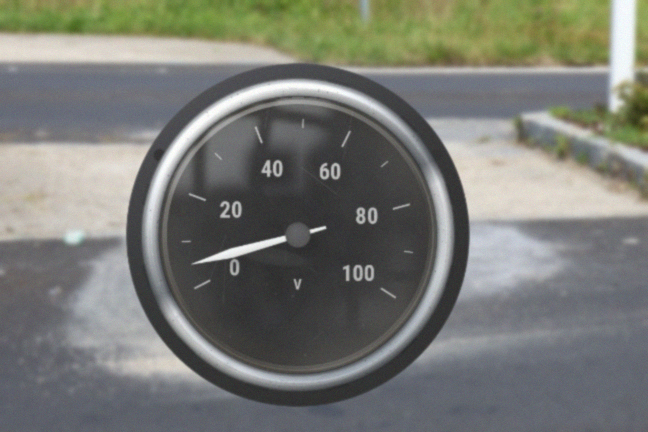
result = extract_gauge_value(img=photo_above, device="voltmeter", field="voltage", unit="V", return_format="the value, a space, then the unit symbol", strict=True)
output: 5 V
